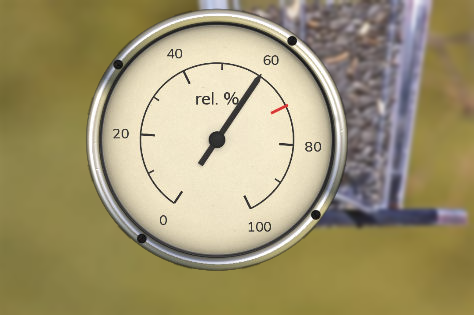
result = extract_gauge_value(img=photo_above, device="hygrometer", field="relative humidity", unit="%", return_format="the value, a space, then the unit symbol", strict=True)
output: 60 %
